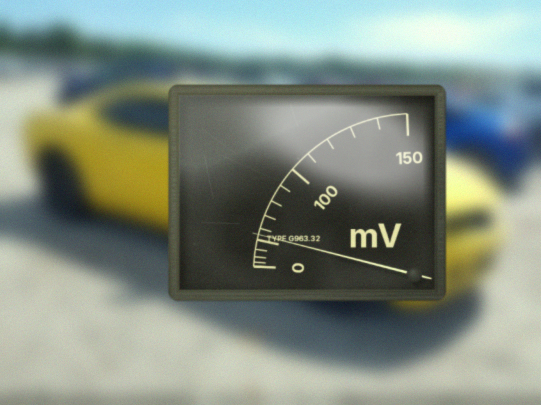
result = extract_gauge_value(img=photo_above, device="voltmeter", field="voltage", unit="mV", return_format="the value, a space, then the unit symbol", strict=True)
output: 55 mV
